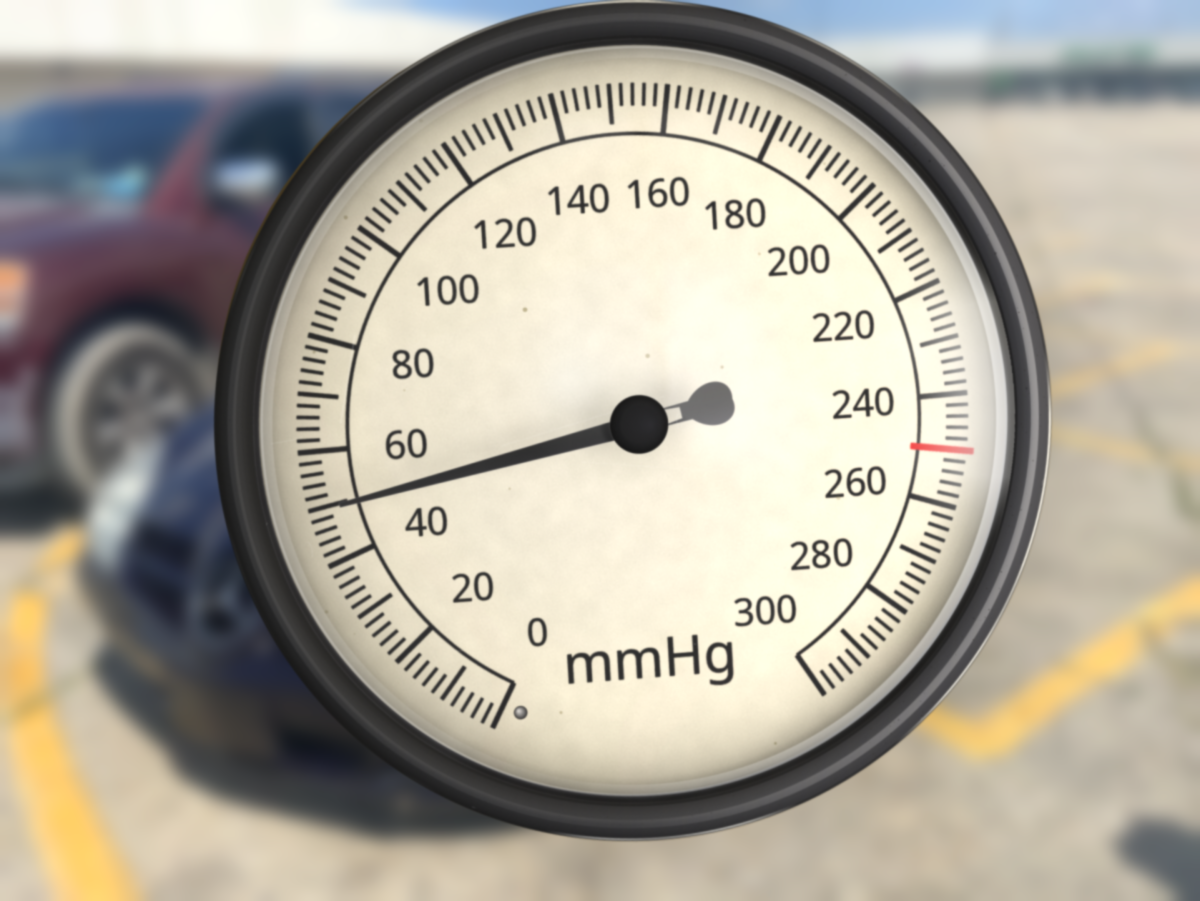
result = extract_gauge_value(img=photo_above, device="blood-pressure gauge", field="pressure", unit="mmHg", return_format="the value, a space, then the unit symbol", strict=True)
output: 50 mmHg
